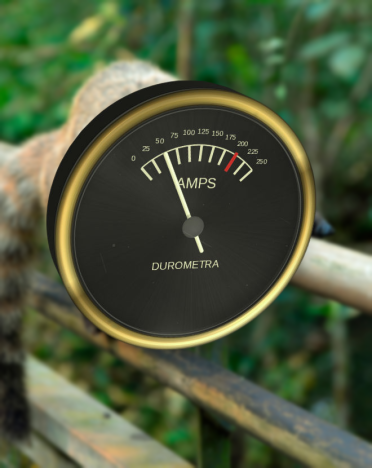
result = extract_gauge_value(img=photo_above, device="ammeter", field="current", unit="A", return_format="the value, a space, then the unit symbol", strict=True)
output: 50 A
